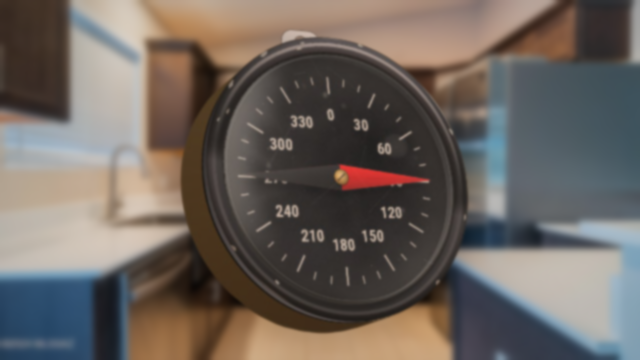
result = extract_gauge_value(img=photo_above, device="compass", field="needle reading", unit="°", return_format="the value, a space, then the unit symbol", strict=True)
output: 90 °
